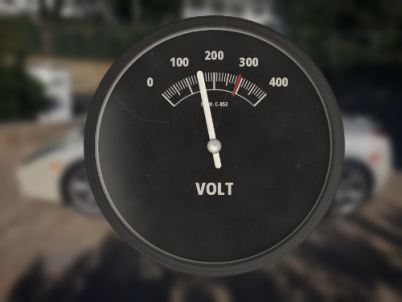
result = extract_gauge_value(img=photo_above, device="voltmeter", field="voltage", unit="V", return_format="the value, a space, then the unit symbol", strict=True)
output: 150 V
